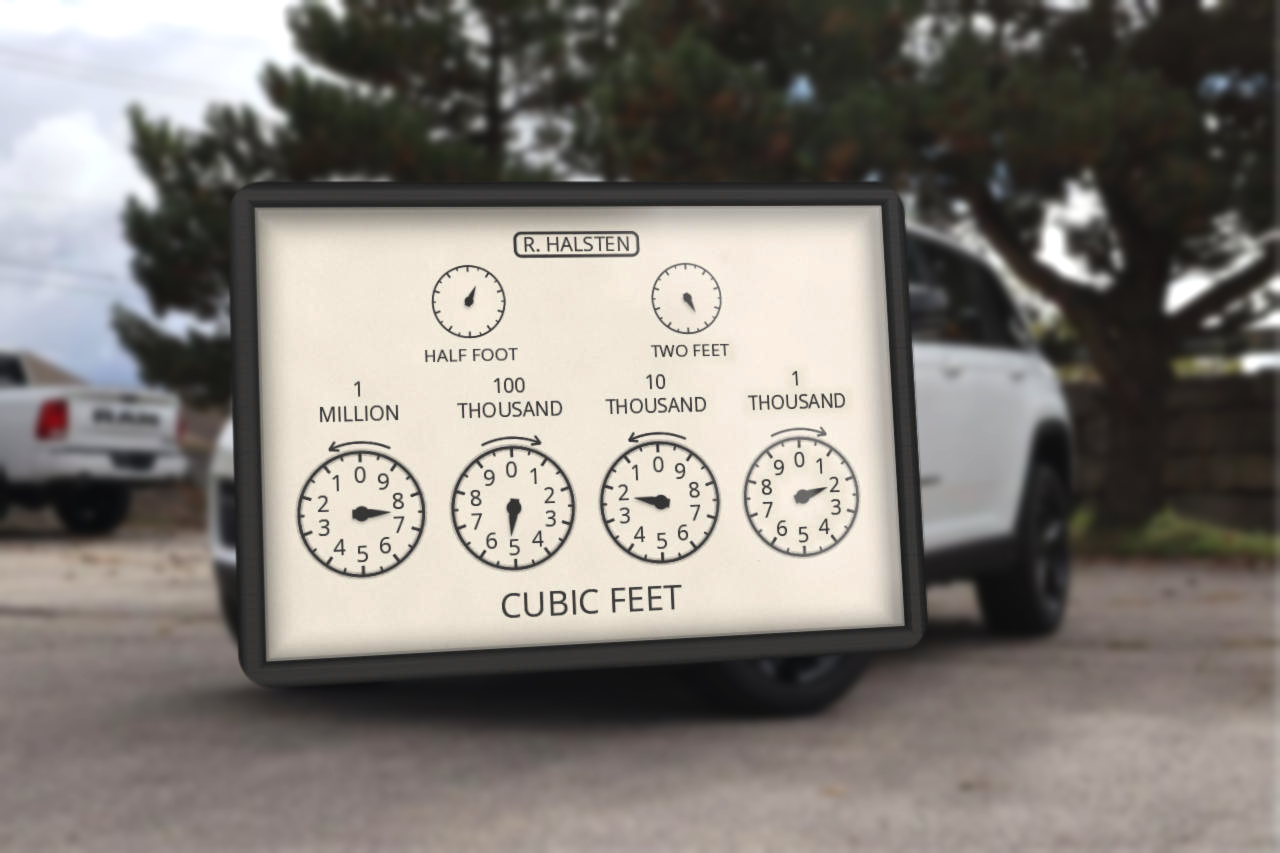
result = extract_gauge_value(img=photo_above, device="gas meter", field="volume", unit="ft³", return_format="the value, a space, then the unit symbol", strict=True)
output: 752200 ft³
